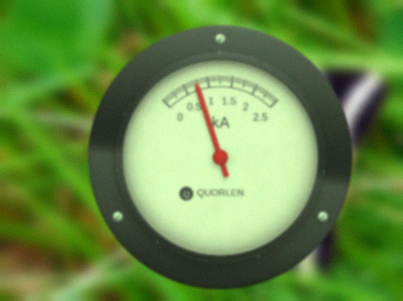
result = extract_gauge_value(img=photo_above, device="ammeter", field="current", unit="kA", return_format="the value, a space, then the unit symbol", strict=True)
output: 0.75 kA
